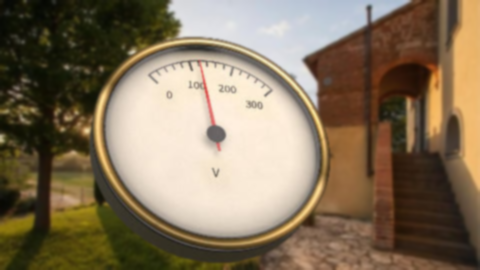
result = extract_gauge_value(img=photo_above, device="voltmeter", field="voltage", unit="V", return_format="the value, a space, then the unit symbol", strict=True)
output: 120 V
